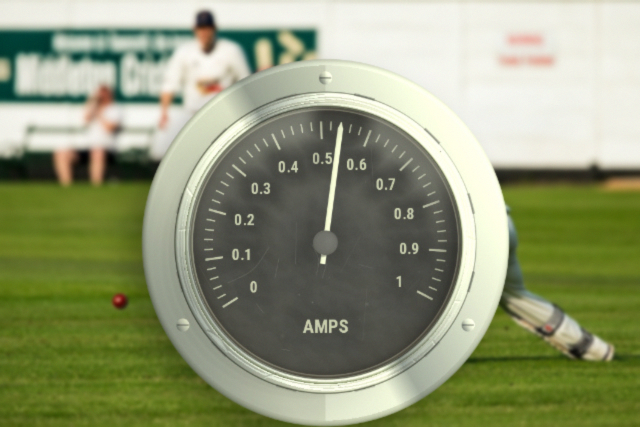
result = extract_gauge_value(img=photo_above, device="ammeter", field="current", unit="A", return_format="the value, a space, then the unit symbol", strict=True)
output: 0.54 A
